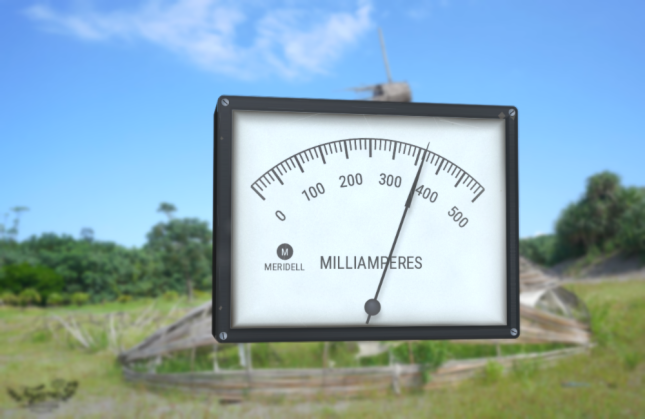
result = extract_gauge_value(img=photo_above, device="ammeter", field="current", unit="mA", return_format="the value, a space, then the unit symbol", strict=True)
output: 360 mA
